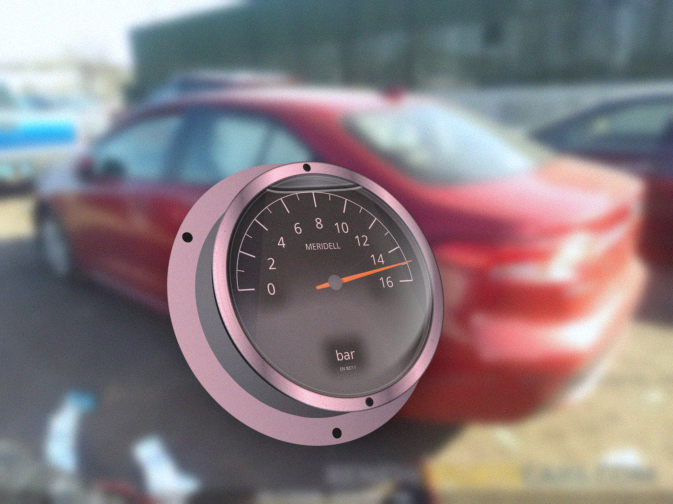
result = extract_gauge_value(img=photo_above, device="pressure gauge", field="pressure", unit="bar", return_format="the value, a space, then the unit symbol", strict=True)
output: 15 bar
